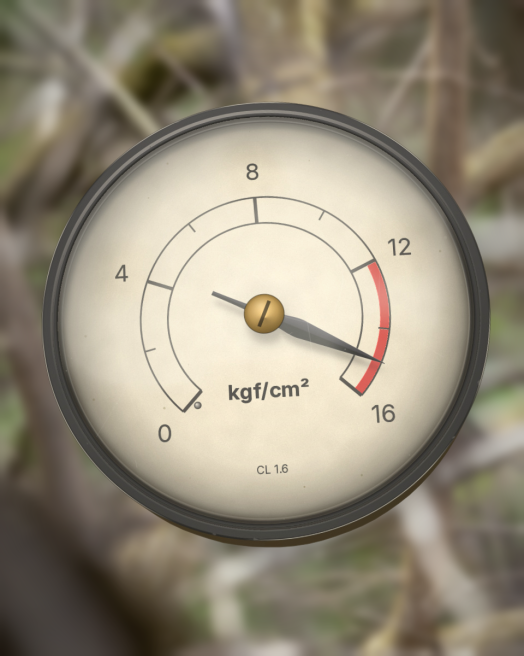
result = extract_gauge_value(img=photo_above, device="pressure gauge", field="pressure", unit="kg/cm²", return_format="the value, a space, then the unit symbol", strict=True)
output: 15 kg/cm²
